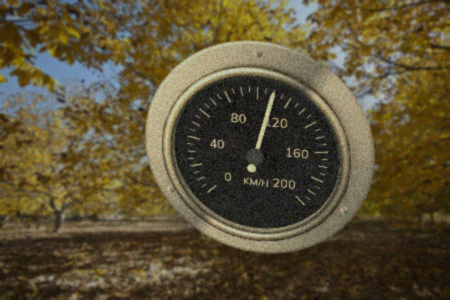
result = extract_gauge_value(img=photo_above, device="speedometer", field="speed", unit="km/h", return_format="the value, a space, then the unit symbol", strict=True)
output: 110 km/h
